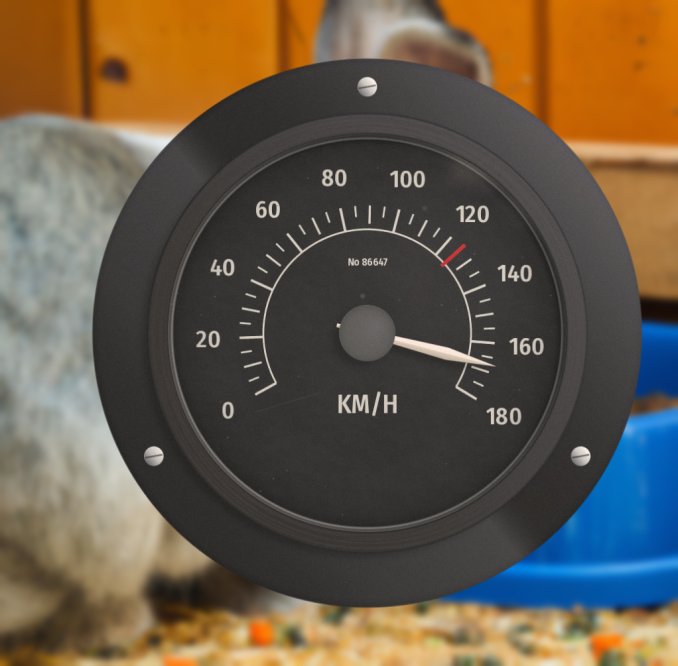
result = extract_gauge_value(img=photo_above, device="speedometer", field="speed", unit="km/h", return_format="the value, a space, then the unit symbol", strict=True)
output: 167.5 km/h
